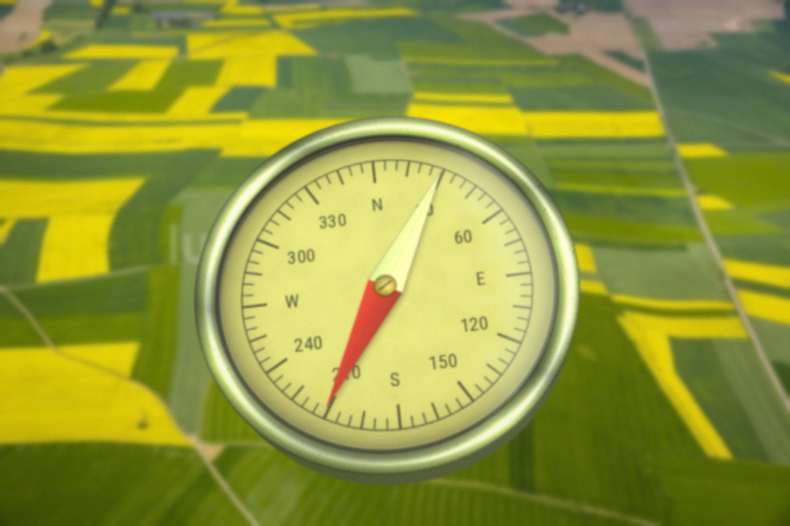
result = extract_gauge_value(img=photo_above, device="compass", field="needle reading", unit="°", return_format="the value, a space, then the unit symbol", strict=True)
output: 210 °
